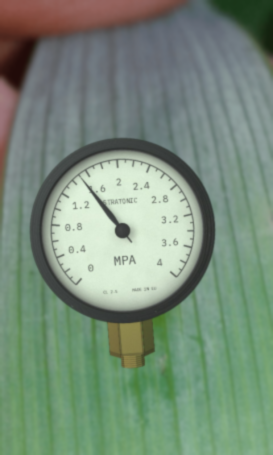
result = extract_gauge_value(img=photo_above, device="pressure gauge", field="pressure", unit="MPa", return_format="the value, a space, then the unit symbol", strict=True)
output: 1.5 MPa
